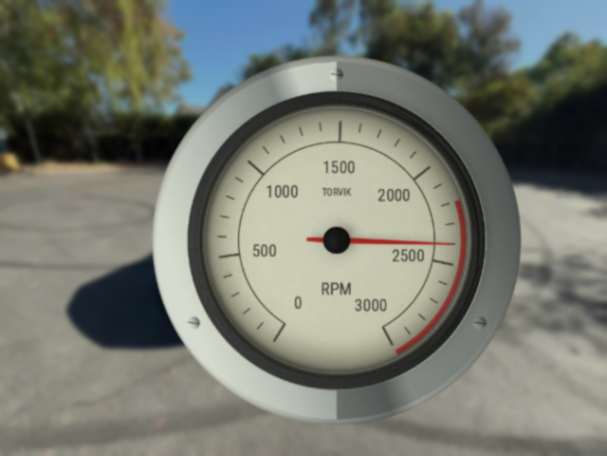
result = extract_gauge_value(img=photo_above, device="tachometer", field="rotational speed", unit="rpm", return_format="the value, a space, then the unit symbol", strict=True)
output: 2400 rpm
